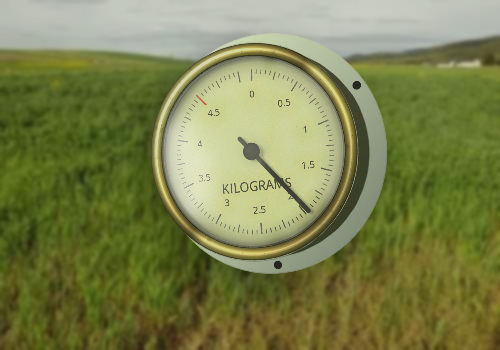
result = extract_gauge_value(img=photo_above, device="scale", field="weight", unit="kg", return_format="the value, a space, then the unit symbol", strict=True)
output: 1.95 kg
